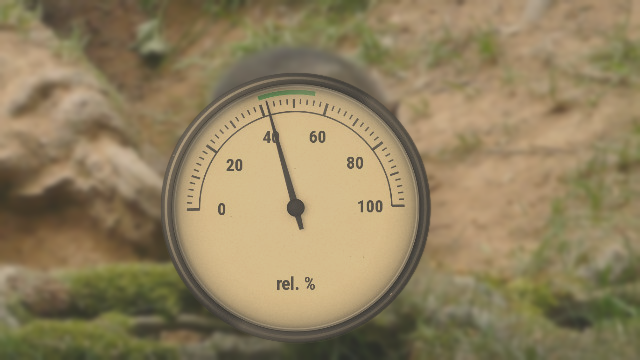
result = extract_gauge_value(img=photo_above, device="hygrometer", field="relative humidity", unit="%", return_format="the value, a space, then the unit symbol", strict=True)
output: 42 %
